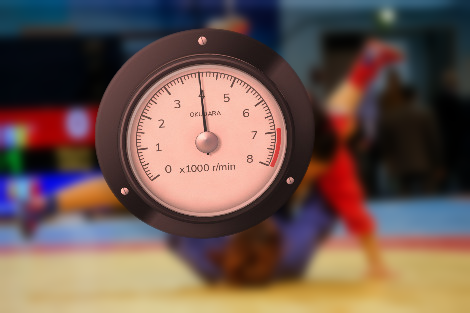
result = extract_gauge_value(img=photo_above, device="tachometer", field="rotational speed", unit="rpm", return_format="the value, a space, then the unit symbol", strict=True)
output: 4000 rpm
